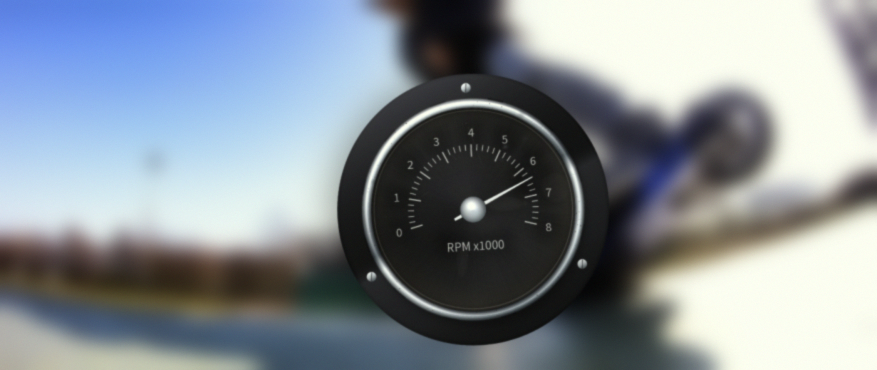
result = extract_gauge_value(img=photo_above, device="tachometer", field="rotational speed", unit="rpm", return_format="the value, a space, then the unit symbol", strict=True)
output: 6400 rpm
